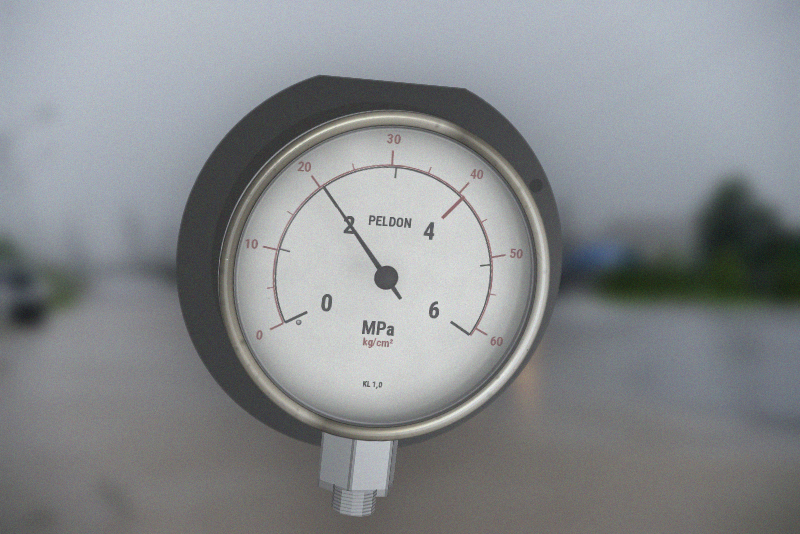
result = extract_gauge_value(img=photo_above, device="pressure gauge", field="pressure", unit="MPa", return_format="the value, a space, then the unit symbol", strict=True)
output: 2 MPa
